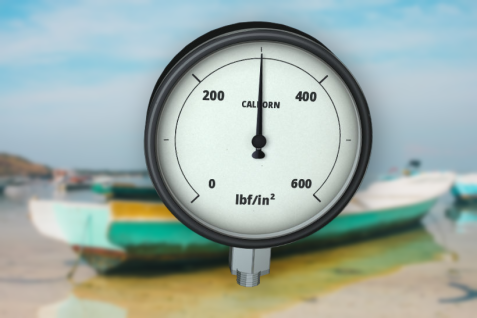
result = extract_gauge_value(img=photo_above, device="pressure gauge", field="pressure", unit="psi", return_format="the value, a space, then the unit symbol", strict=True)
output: 300 psi
